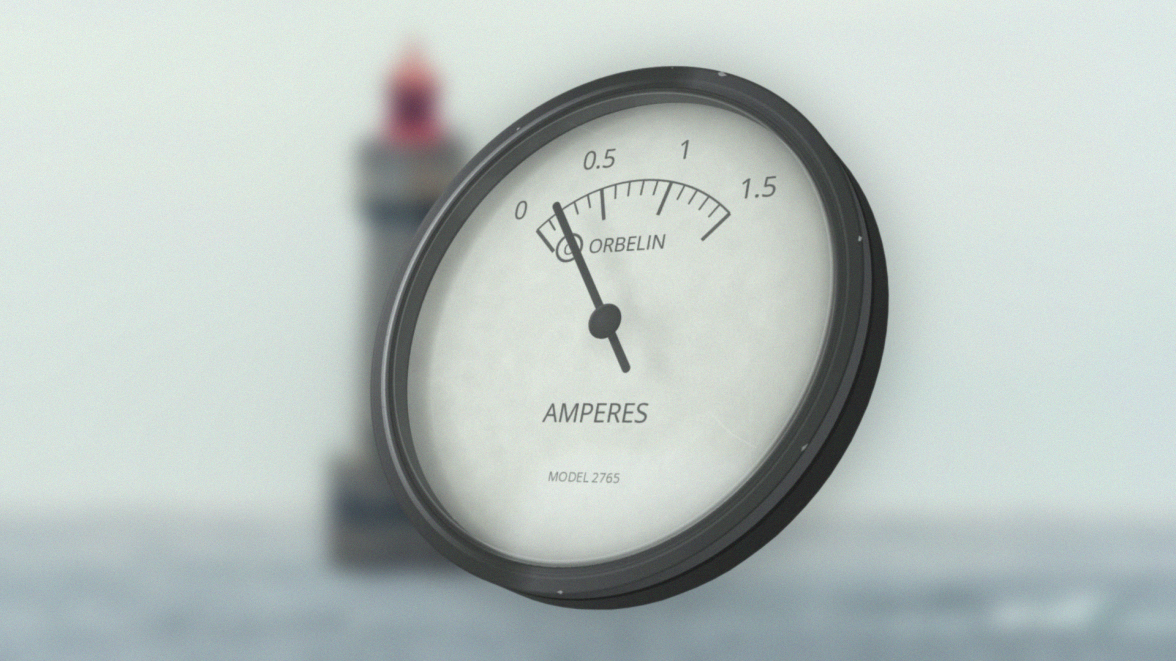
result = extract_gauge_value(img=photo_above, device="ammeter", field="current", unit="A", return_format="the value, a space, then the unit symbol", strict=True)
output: 0.2 A
